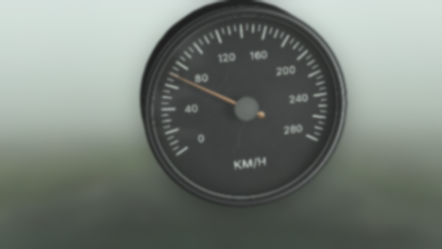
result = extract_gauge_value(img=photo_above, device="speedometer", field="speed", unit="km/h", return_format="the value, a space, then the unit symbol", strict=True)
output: 70 km/h
